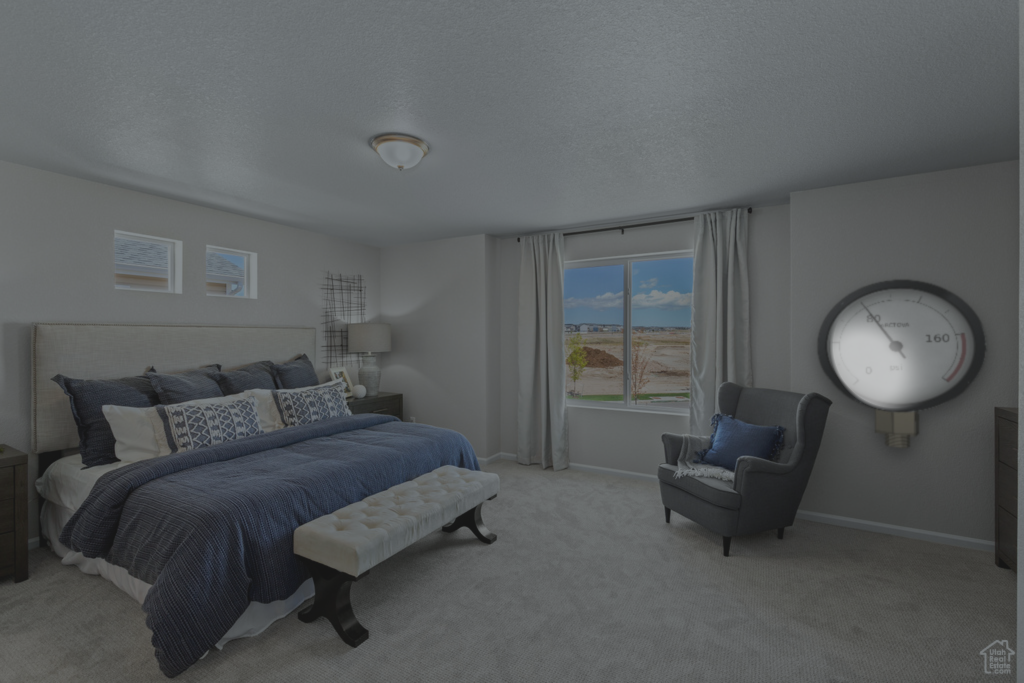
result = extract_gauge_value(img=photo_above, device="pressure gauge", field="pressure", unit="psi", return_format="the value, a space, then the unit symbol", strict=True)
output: 80 psi
